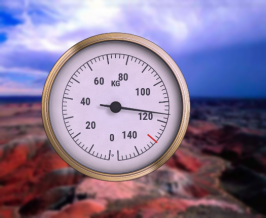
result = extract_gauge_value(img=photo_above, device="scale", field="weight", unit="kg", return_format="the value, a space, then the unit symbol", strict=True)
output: 116 kg
